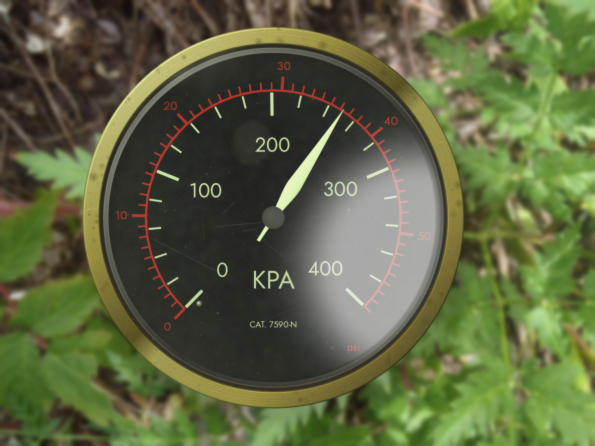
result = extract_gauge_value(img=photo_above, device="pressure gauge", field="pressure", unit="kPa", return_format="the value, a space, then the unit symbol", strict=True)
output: 250 kPa
